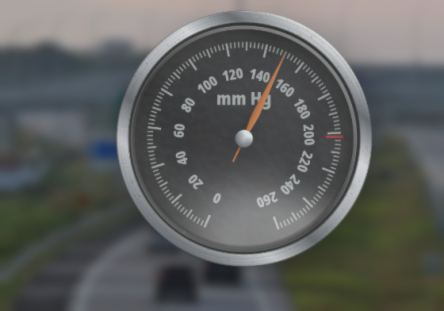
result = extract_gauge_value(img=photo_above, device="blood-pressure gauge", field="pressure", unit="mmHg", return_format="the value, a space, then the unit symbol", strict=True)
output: 150 mmHg
